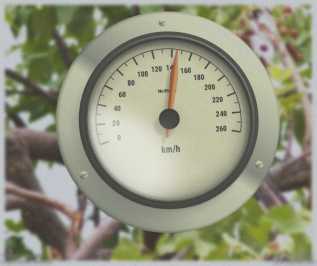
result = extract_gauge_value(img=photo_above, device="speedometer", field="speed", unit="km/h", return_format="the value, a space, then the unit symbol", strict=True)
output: 145 km/h
